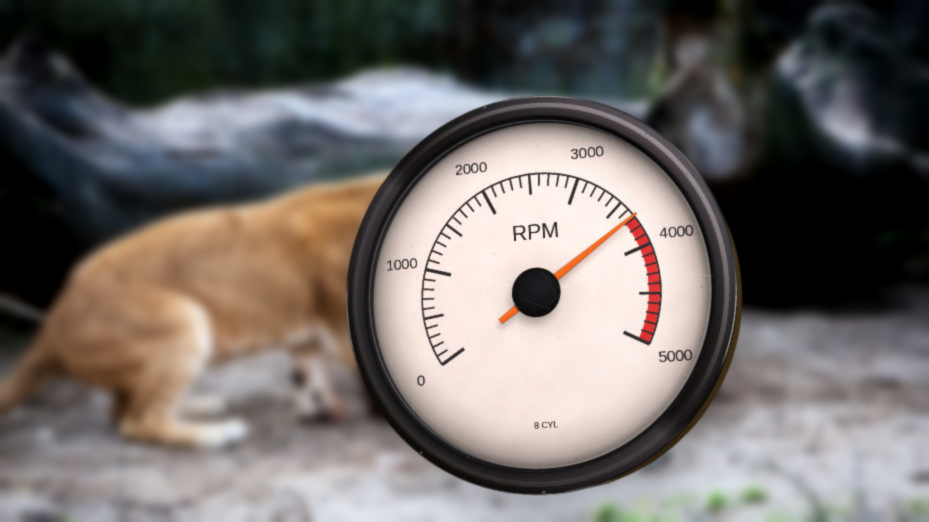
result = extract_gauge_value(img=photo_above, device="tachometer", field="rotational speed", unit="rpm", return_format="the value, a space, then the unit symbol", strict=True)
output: 3700 rpm
